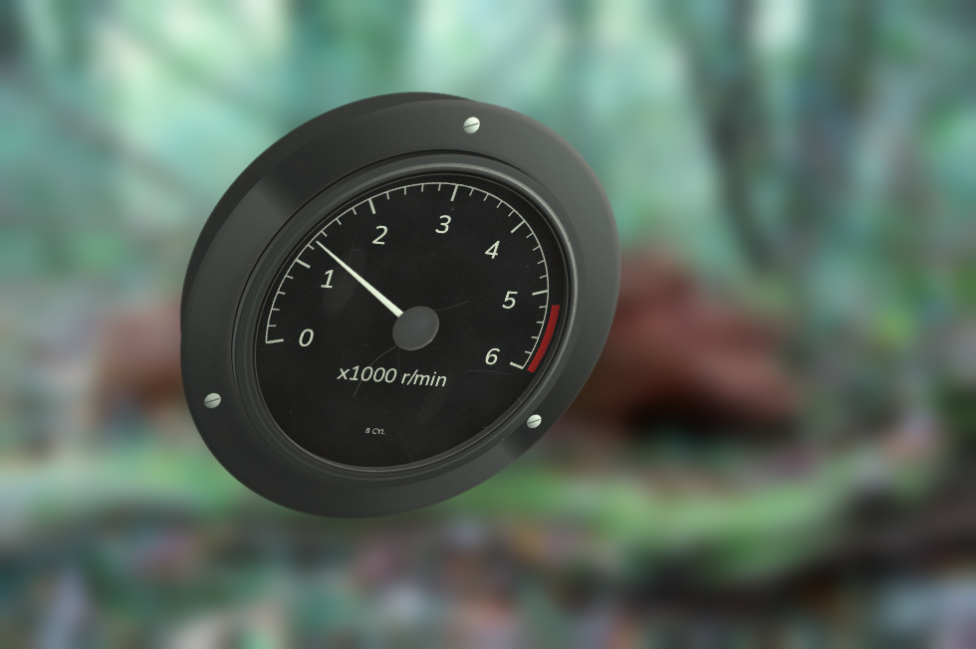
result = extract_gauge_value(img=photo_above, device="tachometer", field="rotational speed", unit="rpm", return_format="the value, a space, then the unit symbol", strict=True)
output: 1300 rpm
